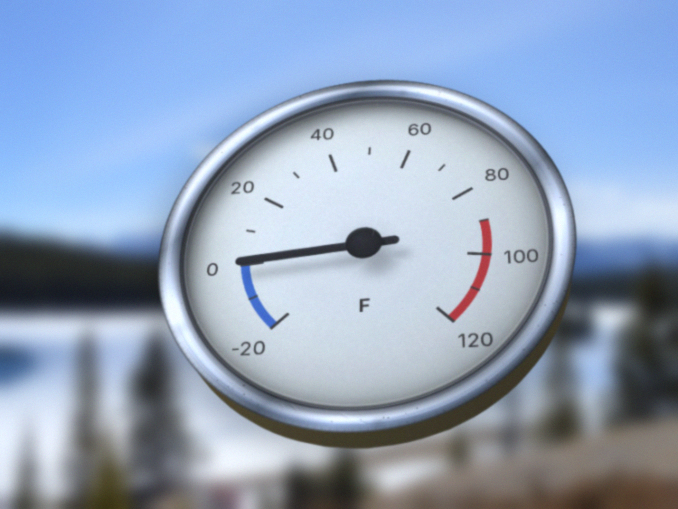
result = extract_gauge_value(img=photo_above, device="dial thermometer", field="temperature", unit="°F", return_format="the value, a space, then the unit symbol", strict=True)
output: 0 °F
